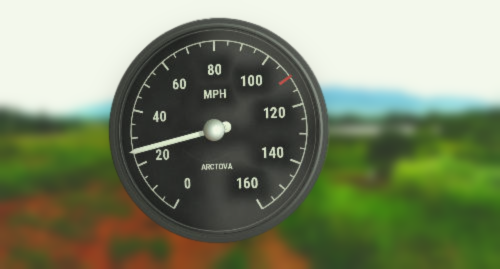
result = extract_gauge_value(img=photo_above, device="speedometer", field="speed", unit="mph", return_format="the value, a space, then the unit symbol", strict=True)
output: 25 mph
